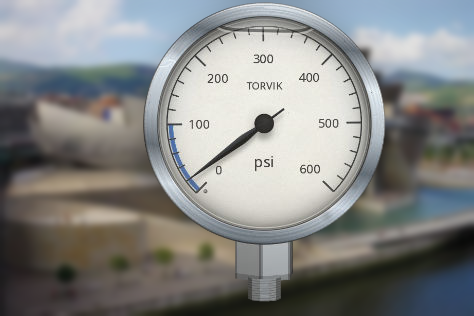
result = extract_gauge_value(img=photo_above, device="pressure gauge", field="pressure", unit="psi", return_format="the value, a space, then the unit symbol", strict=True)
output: 20 psi
